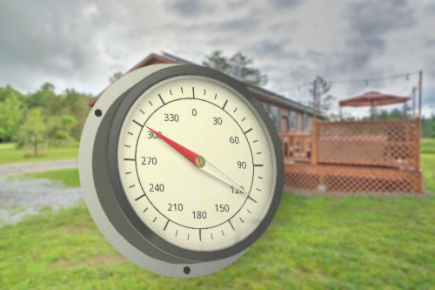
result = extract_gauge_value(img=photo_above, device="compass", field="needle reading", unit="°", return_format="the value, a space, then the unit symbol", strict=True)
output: 300 °
